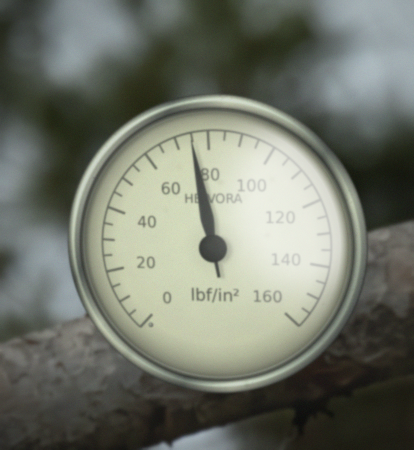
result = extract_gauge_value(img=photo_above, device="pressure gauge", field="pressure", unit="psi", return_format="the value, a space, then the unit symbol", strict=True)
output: 75 psi
